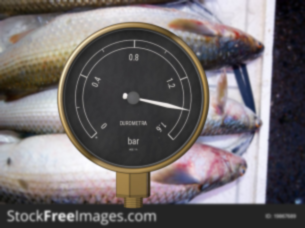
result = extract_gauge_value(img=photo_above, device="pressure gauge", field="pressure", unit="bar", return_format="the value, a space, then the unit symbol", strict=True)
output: 1.4 bar
